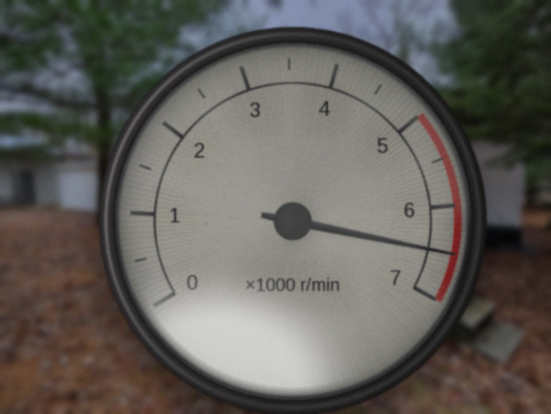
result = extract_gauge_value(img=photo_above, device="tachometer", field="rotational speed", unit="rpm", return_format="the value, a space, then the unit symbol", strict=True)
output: 6500 rpm
